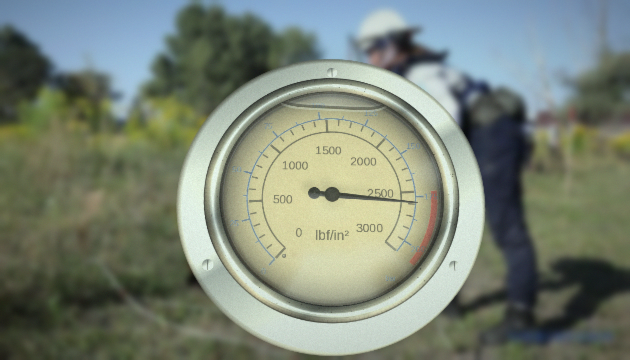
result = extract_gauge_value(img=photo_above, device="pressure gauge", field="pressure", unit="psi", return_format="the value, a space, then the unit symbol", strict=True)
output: 2600 psi
